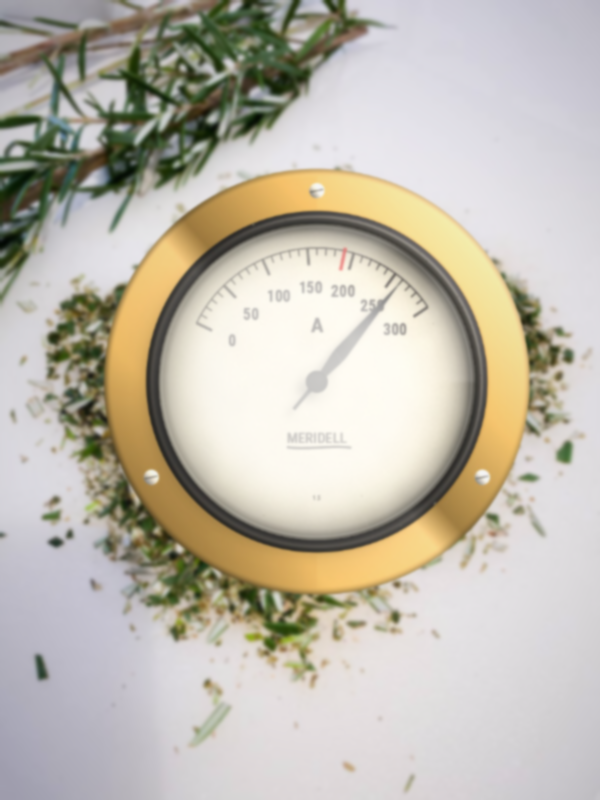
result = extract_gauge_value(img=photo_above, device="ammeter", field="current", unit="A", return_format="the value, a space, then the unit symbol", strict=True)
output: 260 A
